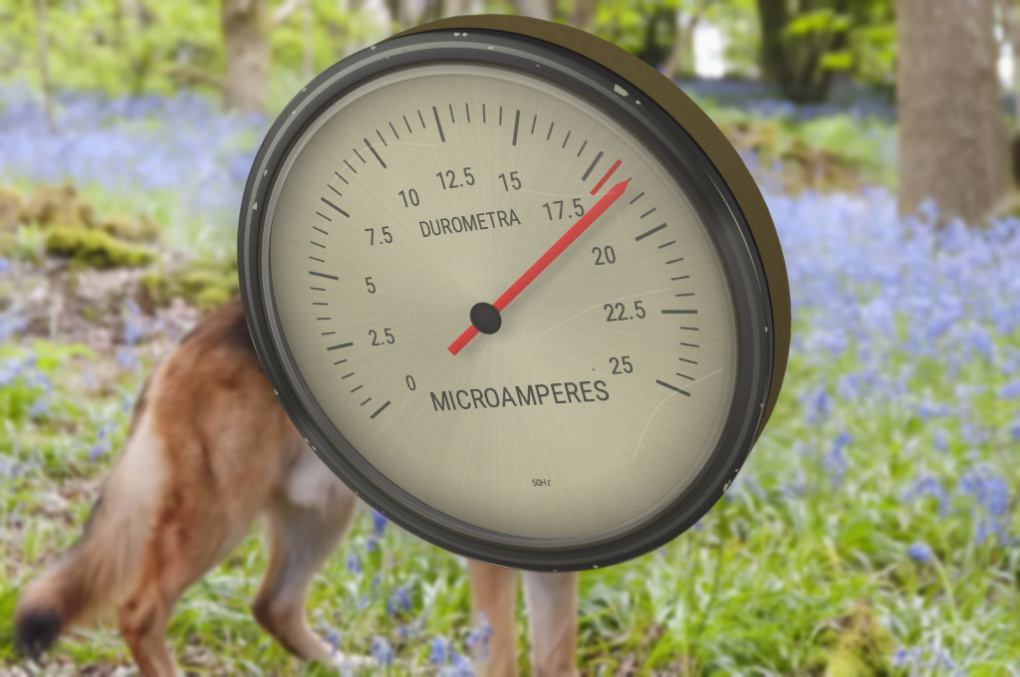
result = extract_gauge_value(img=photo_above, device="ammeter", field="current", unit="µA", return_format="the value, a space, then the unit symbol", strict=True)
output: 18.5 µA
